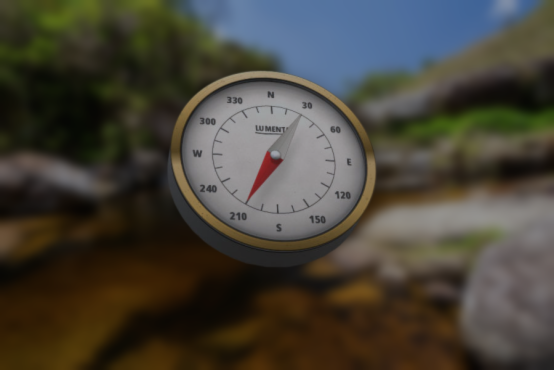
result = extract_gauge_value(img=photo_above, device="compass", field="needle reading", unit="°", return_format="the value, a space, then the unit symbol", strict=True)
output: 210 °
